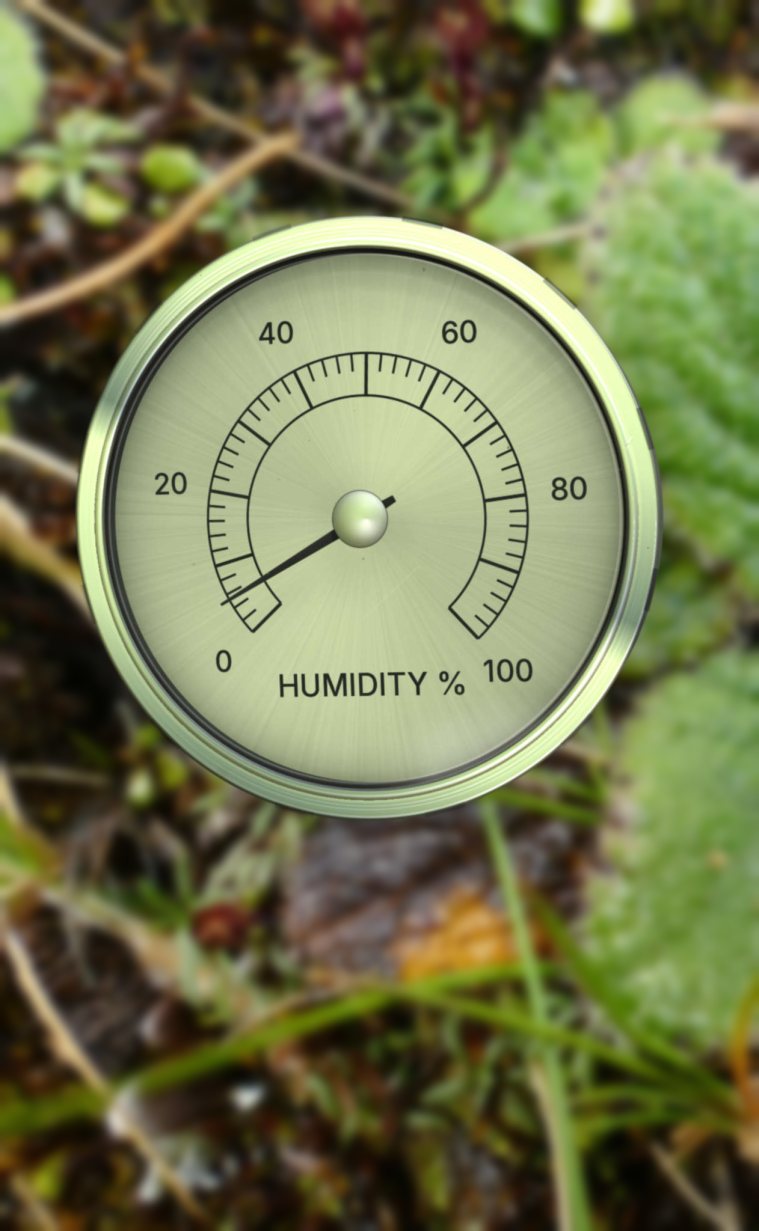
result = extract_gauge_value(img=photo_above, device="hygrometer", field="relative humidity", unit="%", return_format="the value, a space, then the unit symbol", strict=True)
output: 5 %
